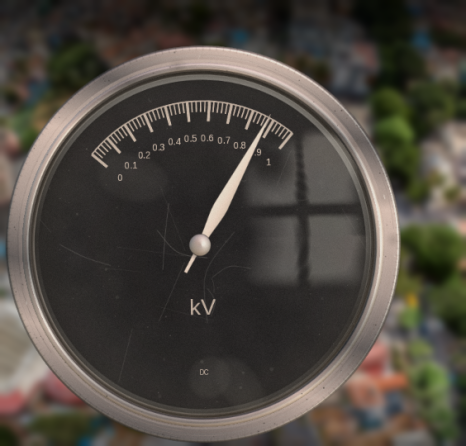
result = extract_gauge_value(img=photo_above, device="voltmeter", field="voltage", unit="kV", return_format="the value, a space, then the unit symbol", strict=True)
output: 0.88 kV
